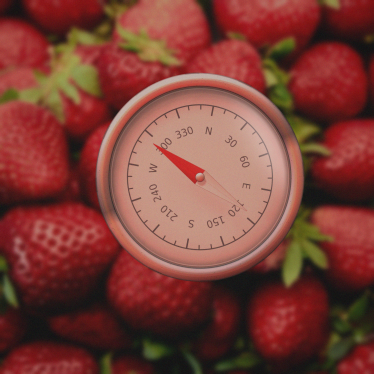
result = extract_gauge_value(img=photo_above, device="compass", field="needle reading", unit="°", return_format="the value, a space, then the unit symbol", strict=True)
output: 295 °
